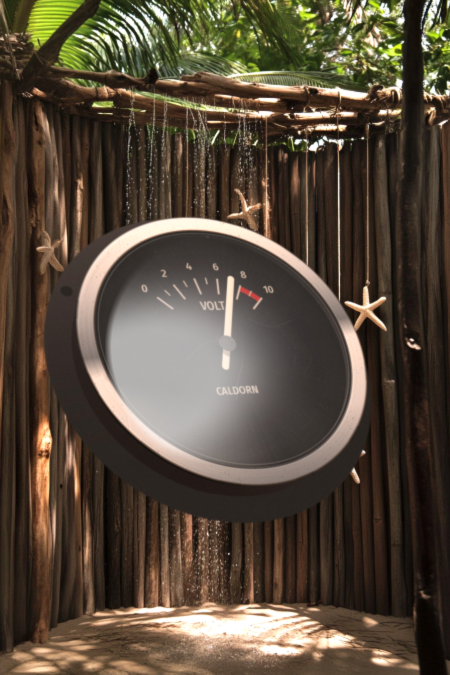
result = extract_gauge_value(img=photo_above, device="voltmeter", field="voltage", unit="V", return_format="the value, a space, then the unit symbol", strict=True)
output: 7 V
